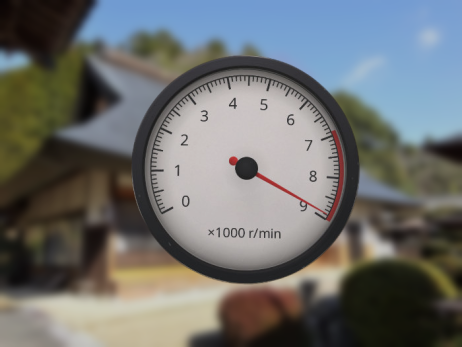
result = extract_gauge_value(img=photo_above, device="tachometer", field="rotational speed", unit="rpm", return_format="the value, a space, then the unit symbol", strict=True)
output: 8900 rpm
